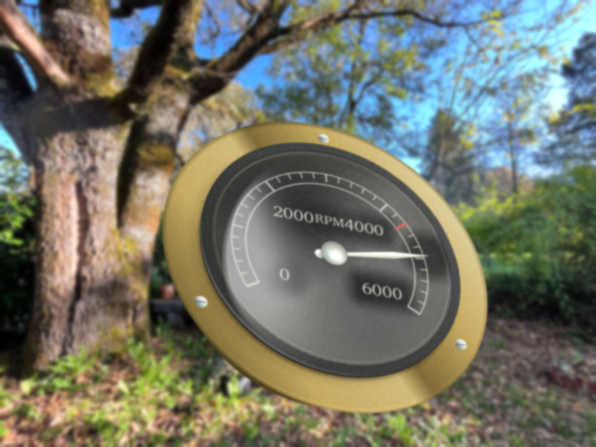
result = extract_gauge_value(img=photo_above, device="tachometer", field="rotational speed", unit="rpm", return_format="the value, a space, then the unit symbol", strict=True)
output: 5000 rpm
